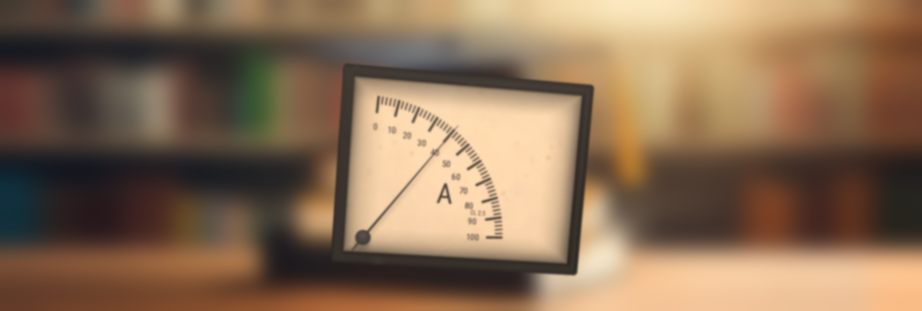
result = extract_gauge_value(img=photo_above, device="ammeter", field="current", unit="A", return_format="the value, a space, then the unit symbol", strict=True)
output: 40 A
